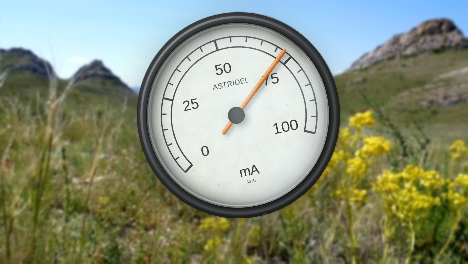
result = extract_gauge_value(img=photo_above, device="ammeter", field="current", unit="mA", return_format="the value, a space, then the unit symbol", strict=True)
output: 72.5 mA
